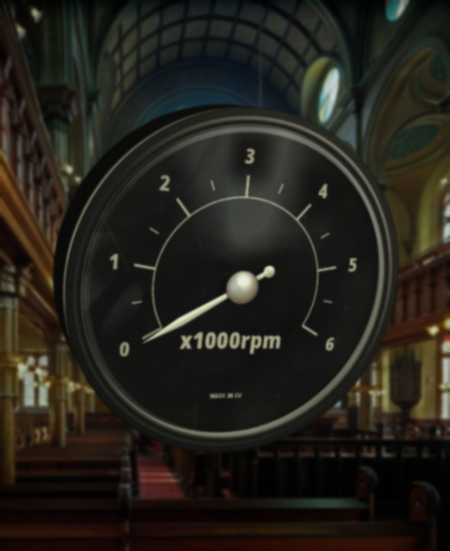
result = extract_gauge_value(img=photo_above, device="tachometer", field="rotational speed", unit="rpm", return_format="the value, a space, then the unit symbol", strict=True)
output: 0 rpm
